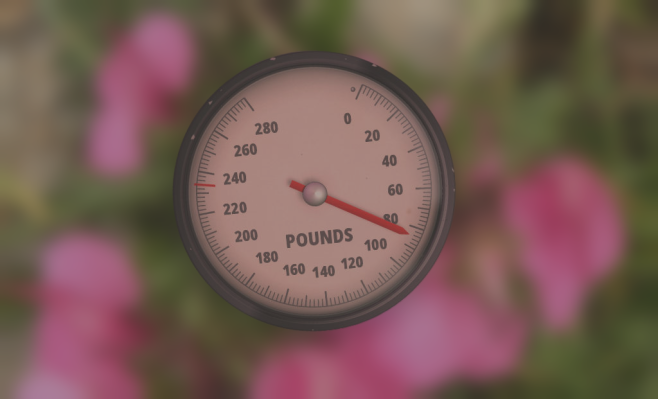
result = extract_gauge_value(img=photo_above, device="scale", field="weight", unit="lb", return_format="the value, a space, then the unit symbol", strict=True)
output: 84 lb
